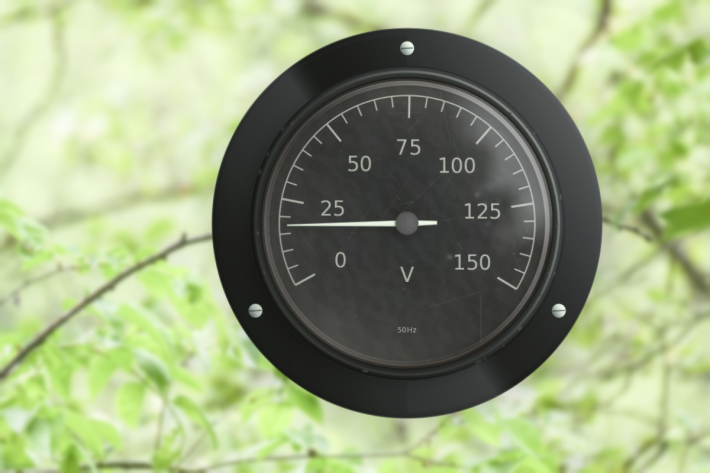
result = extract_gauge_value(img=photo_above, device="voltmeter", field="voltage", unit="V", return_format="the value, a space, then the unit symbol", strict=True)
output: 17.5 V
